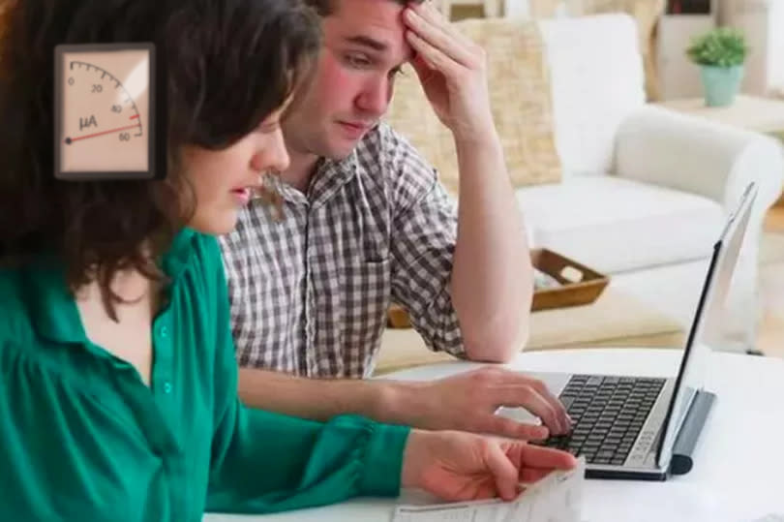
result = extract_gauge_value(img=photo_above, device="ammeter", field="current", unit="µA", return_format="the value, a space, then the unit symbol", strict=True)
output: 55 µA
